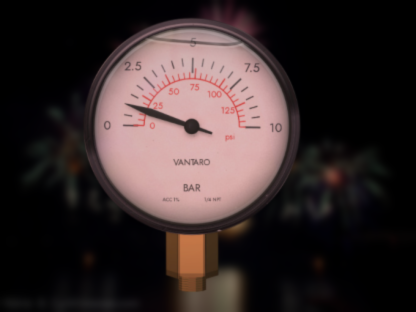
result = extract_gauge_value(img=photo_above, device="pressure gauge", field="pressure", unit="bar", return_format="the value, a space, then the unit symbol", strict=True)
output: 1 bar
